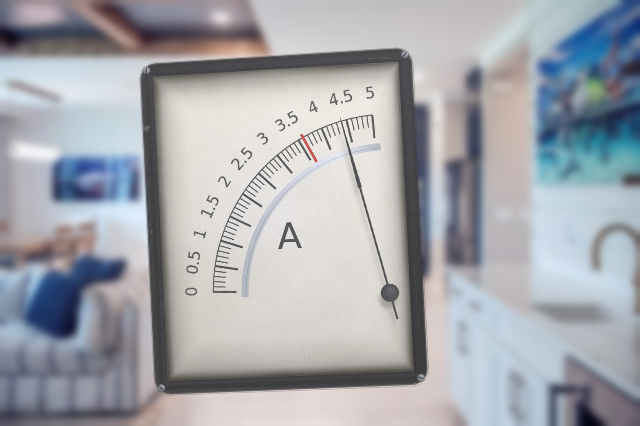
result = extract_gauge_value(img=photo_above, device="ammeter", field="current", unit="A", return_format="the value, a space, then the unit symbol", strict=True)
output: 4.4 A
